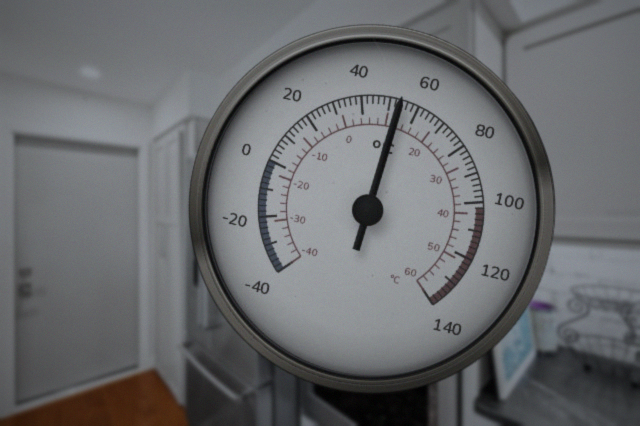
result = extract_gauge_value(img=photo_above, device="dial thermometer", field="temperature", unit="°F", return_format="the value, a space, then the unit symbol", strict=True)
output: 54 °F
